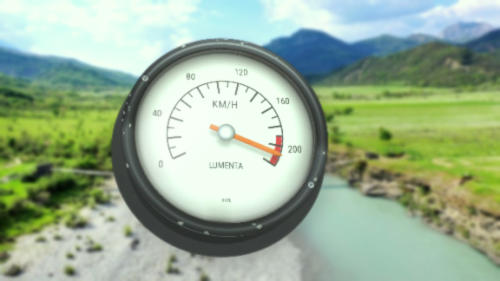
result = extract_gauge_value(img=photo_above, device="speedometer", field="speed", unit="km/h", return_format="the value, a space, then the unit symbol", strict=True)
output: 210 km/h
